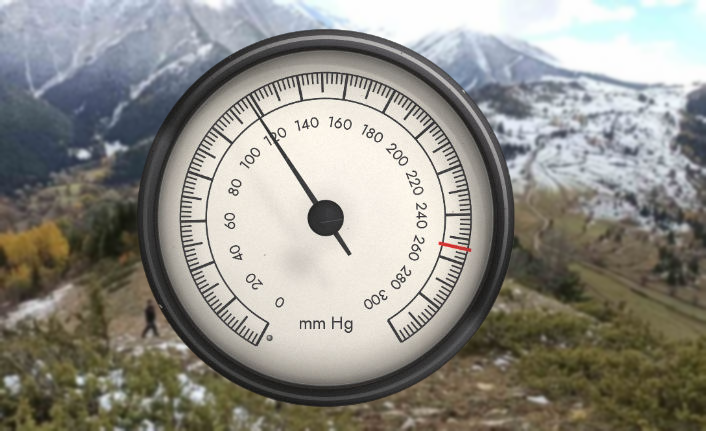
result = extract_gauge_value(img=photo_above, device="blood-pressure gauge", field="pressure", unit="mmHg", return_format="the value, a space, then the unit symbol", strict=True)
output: 118 mmHg
